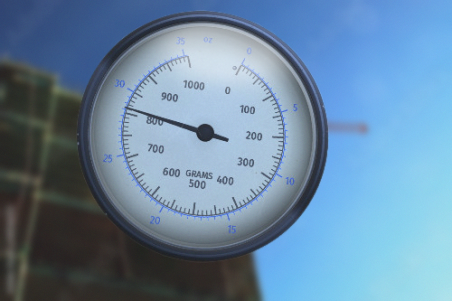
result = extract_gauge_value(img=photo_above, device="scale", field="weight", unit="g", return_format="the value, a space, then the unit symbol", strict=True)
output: 810 g
